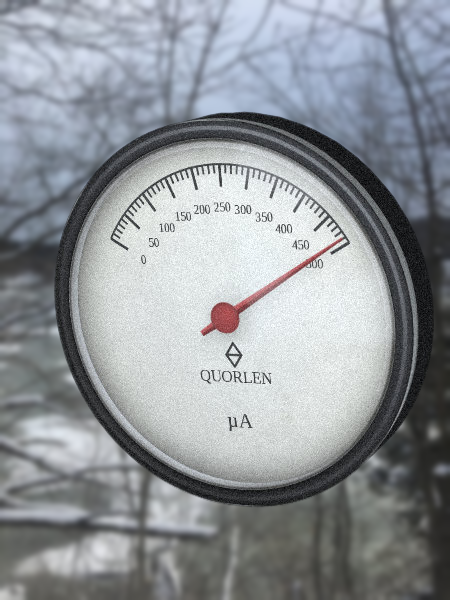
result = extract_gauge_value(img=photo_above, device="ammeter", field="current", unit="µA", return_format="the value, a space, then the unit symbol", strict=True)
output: 490 µA
